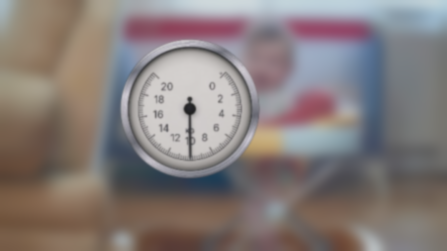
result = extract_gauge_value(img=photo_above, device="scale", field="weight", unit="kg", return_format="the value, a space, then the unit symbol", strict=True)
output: 10 kg
